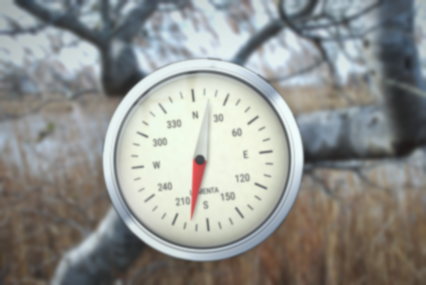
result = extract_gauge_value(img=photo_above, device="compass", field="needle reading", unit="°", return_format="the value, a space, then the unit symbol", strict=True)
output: 195 °
